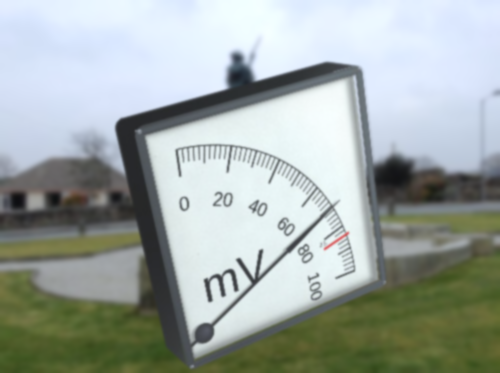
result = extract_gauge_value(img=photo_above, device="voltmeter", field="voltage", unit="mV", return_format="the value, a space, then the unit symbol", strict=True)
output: 70 mV
